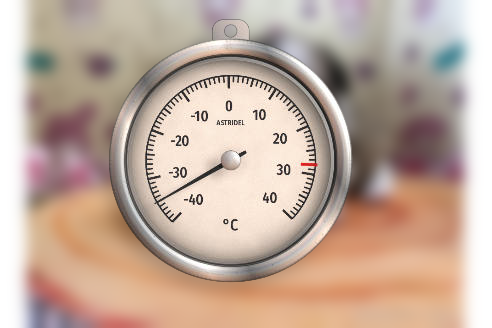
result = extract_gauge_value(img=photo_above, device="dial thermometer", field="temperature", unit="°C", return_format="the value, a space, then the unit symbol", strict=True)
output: -35 °C
